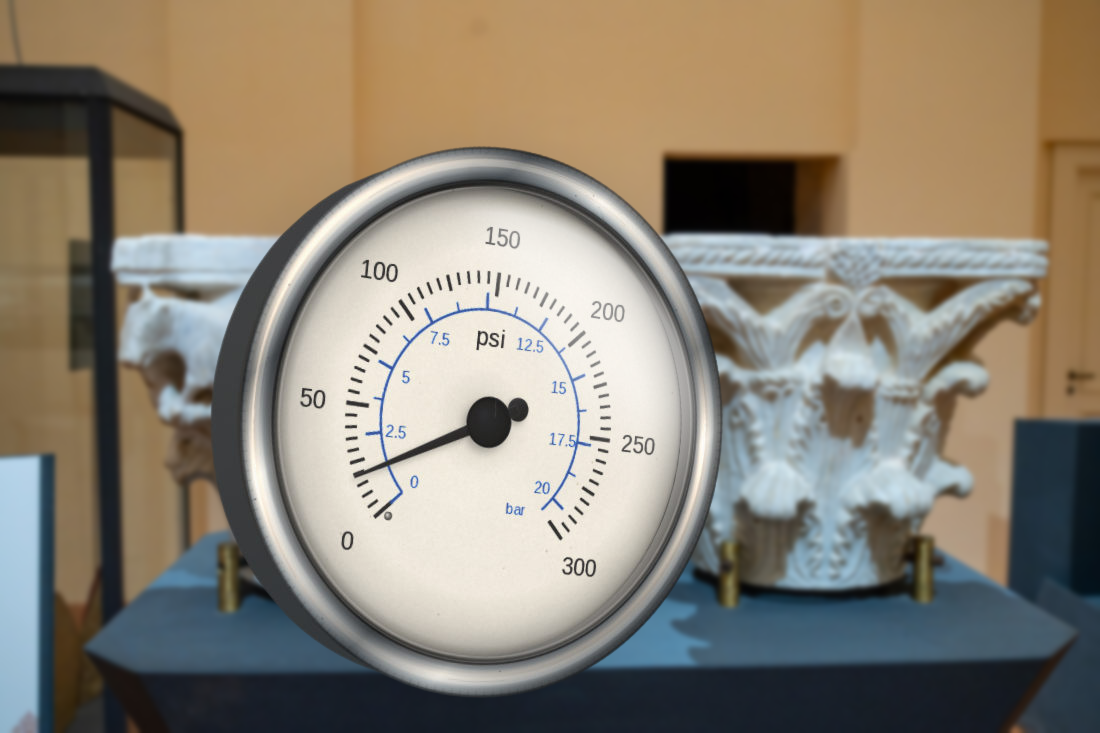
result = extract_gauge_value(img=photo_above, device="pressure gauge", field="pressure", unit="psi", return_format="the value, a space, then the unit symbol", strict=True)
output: 20 psi
